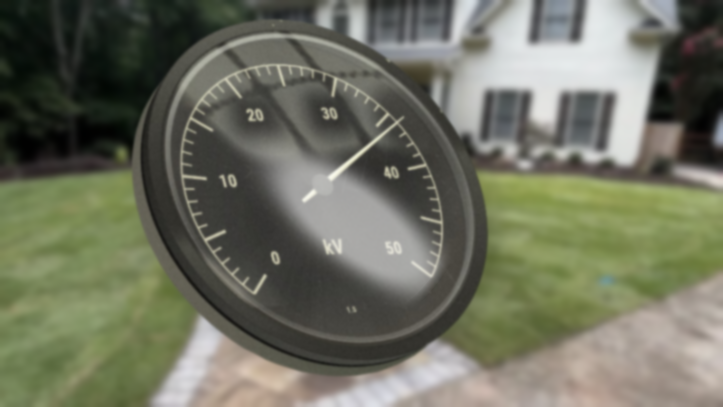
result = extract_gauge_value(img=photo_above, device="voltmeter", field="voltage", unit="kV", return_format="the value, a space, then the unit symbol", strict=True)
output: 36 kV
